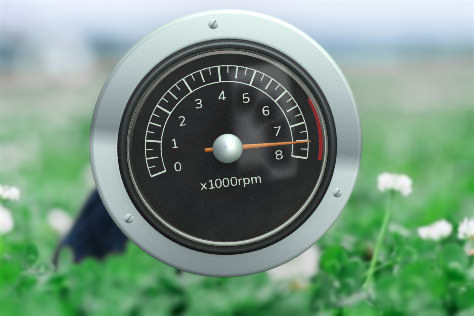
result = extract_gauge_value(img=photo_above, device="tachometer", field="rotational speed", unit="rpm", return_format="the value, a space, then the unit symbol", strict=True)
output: 7500 rpm
